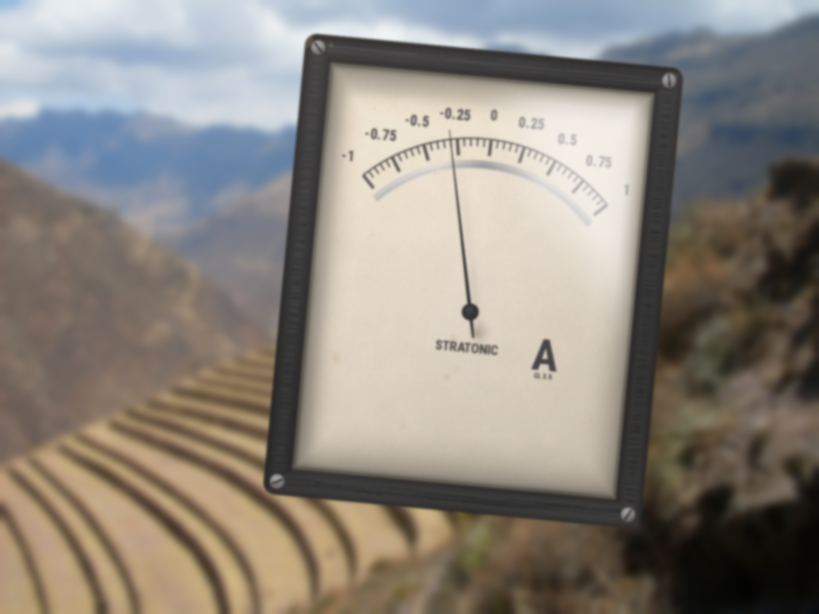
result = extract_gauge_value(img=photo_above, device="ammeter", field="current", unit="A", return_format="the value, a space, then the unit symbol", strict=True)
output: -0.3 A
